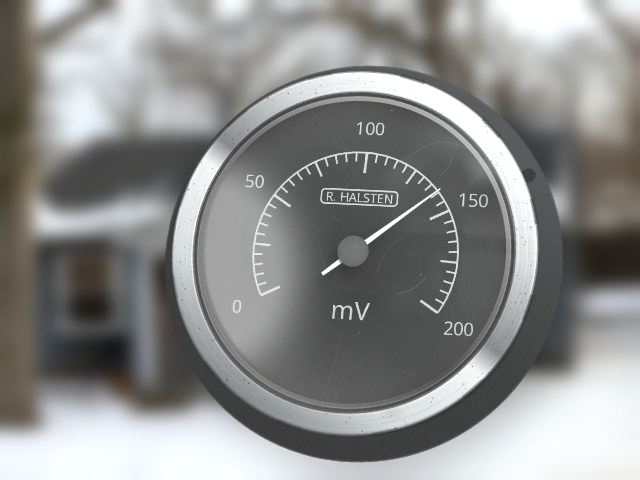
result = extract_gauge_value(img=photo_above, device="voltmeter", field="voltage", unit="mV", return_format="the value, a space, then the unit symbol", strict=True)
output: 140 mV
